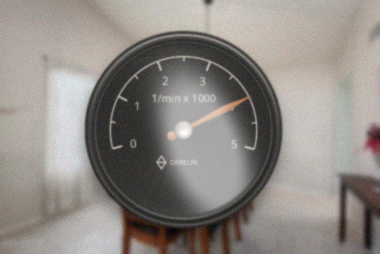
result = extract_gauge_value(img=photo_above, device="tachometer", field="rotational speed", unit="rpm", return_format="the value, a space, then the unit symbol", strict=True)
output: 4000 rpm
